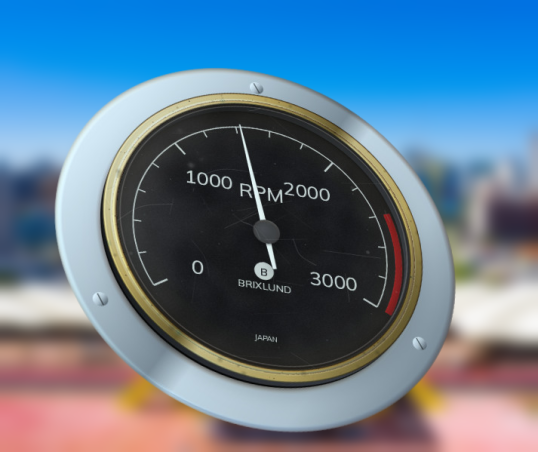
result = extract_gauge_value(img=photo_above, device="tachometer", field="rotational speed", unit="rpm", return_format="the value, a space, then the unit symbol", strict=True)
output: 1400 rpm
